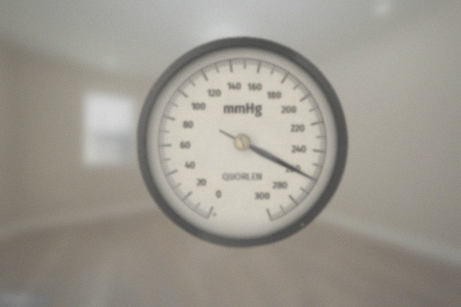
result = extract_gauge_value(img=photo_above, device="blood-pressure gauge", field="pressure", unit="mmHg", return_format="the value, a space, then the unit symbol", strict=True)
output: 260 mmHg
